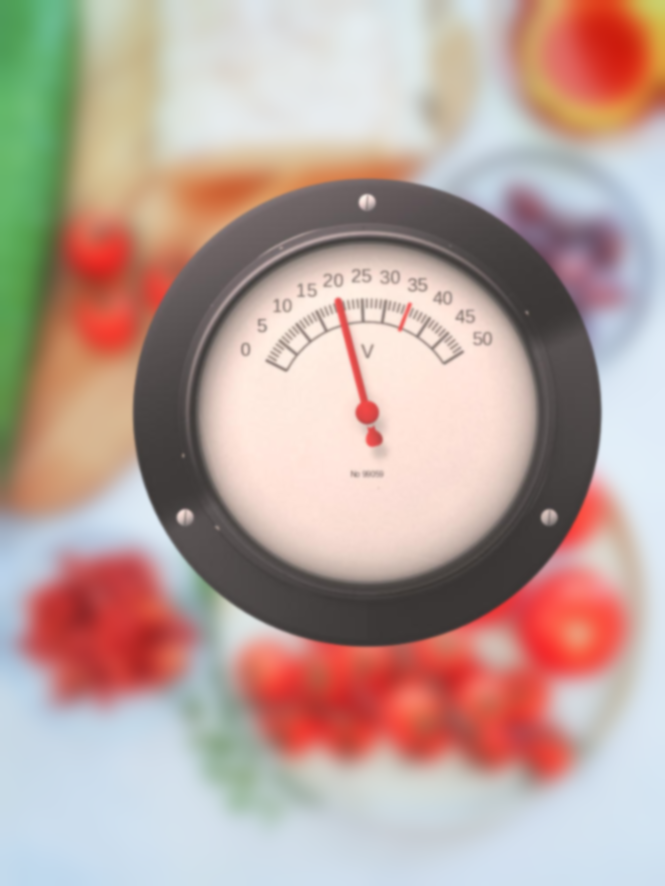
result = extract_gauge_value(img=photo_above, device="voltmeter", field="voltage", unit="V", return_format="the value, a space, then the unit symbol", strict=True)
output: 20 V
